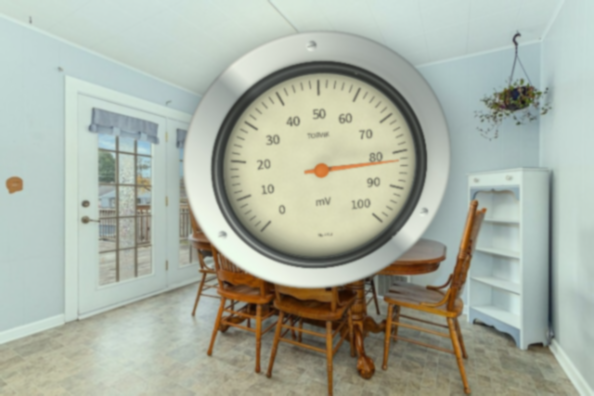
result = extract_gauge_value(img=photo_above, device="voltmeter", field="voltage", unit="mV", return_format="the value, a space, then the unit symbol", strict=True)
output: 82 mV
